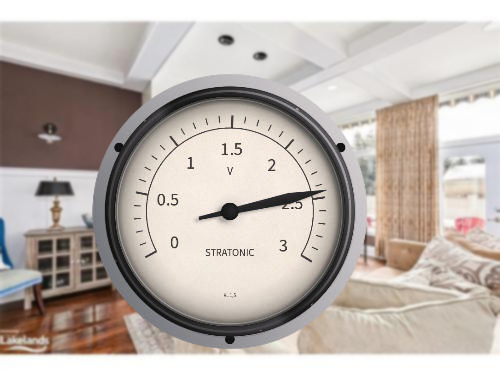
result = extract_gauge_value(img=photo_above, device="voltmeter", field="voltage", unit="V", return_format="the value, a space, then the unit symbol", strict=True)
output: 2.45 V
